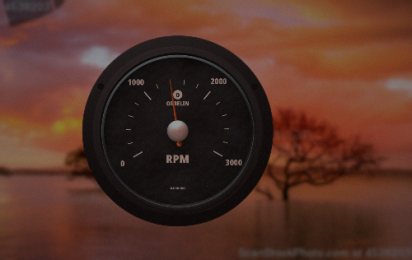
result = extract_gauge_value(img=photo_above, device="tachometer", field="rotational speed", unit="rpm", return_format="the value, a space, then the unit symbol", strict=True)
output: 1400 rpm
